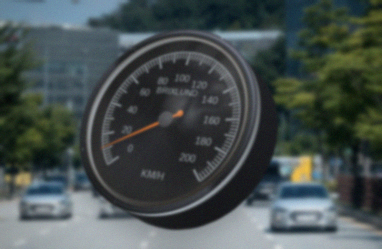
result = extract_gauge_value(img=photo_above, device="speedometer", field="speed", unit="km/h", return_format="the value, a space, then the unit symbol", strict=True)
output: 10 km/h
